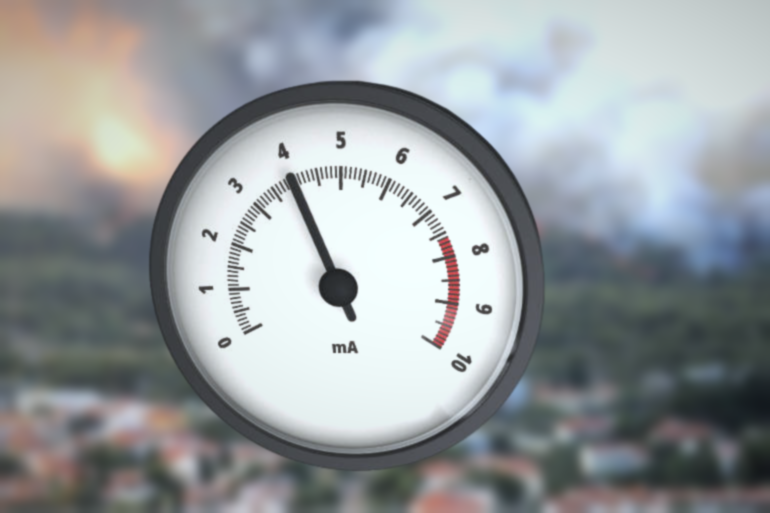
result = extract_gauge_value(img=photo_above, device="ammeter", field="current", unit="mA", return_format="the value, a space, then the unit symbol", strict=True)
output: 4 mA
